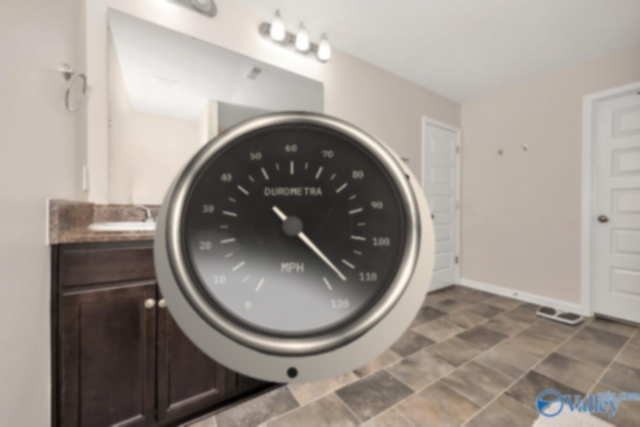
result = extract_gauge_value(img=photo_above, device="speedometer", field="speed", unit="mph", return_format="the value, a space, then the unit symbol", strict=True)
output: 115 mph
